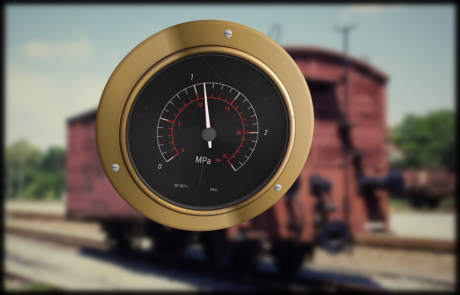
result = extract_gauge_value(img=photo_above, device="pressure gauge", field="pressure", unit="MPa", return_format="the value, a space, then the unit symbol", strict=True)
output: 1.1 MPa
